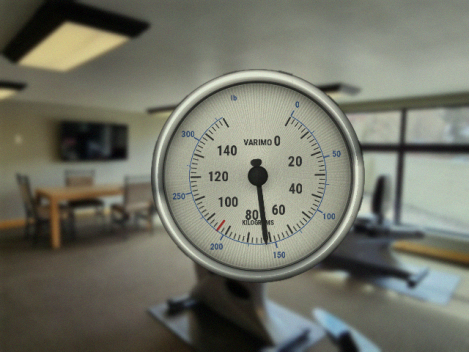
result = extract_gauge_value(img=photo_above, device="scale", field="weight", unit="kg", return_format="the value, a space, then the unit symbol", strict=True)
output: 72 kg
